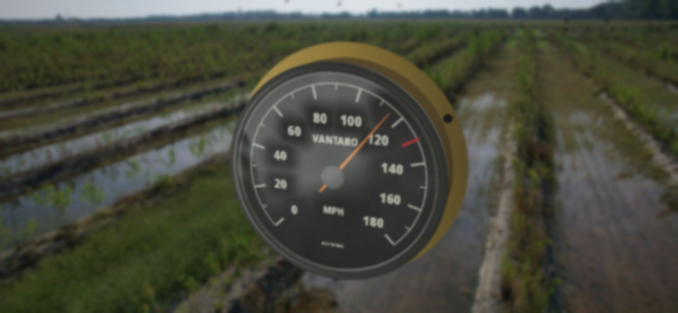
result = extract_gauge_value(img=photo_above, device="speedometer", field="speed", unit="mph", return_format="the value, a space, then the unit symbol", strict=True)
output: 115 mph
